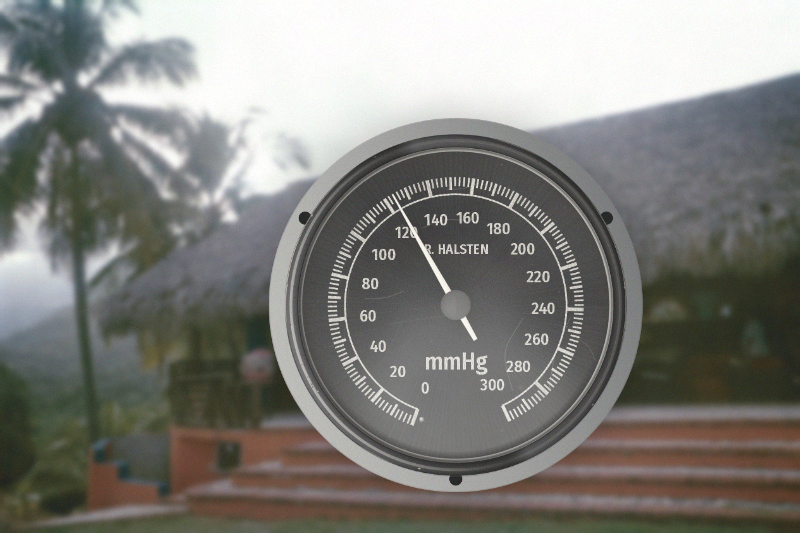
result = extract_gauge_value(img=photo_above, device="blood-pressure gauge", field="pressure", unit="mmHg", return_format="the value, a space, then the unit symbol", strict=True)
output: 124 mmHg
